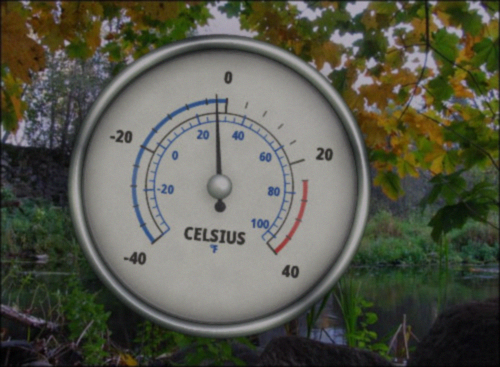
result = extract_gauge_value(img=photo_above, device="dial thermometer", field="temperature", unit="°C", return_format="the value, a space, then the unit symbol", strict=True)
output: -2 °C
